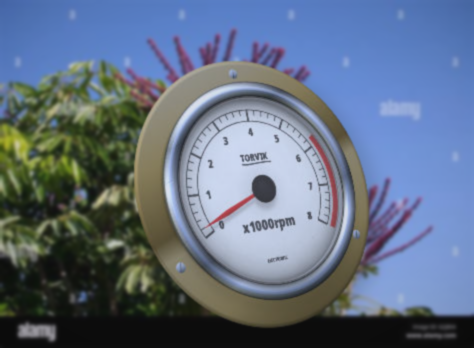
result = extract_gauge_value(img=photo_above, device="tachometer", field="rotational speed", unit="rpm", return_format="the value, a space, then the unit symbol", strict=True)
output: 200 rpm
